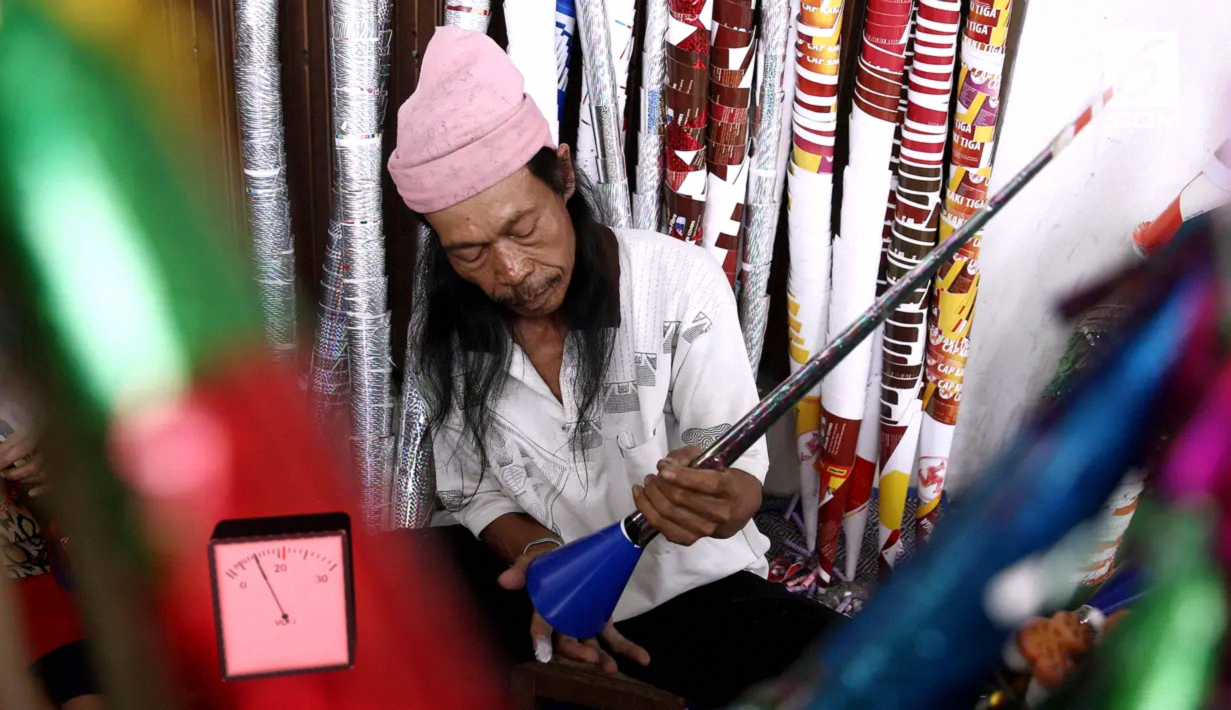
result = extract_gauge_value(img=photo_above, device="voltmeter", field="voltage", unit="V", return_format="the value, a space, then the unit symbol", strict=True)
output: 15 V
